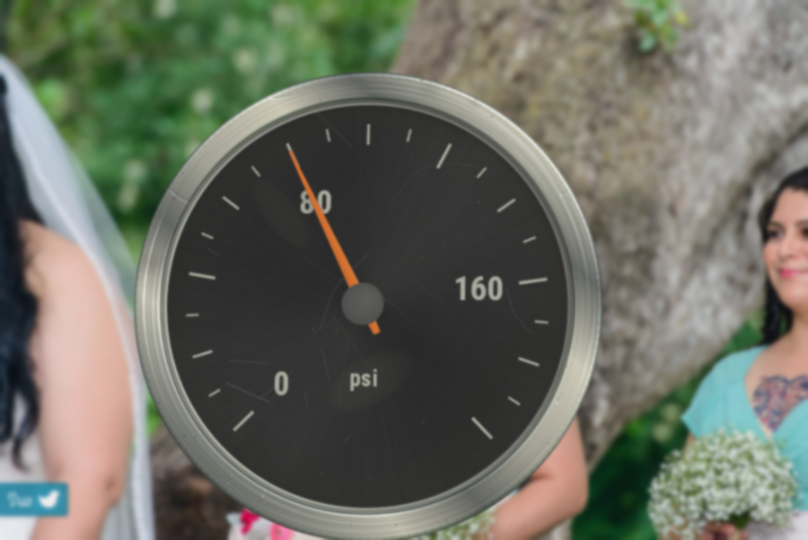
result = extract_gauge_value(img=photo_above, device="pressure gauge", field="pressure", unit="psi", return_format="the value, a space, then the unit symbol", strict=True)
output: 80 psi
